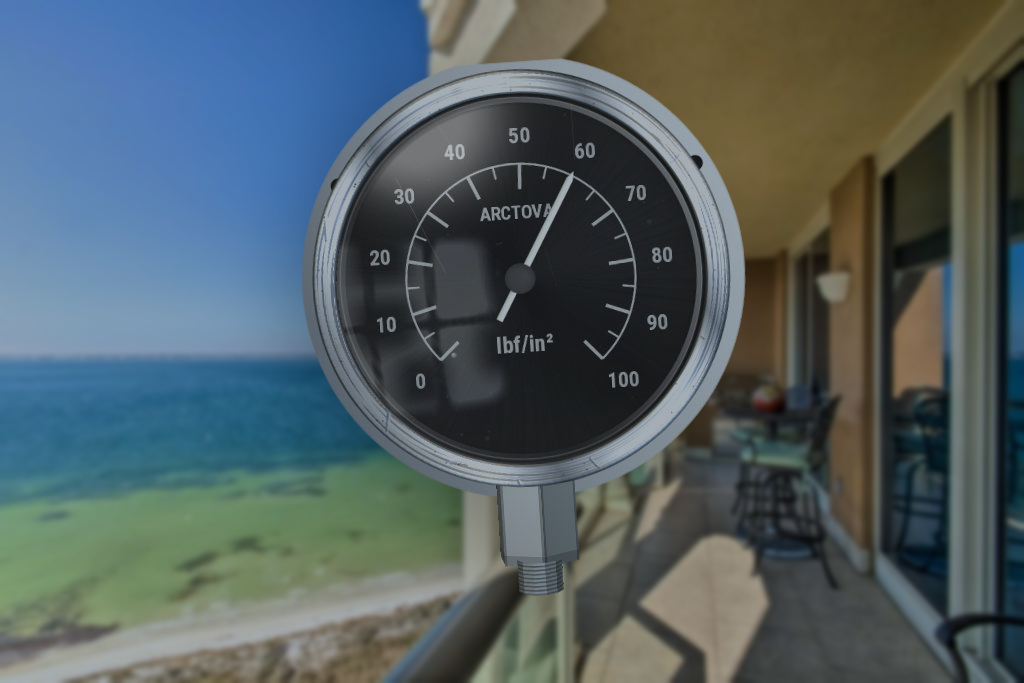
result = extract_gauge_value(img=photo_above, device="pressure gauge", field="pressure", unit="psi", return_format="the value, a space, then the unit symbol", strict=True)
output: 60 psi
